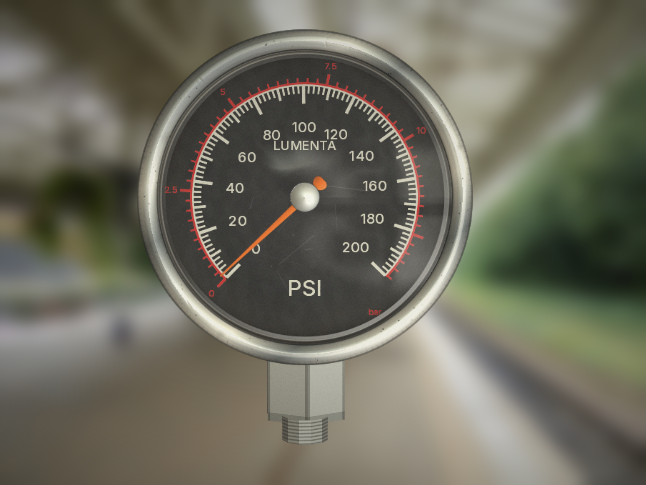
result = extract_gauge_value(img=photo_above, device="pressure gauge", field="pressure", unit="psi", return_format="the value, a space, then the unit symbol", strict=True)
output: 2 psi
